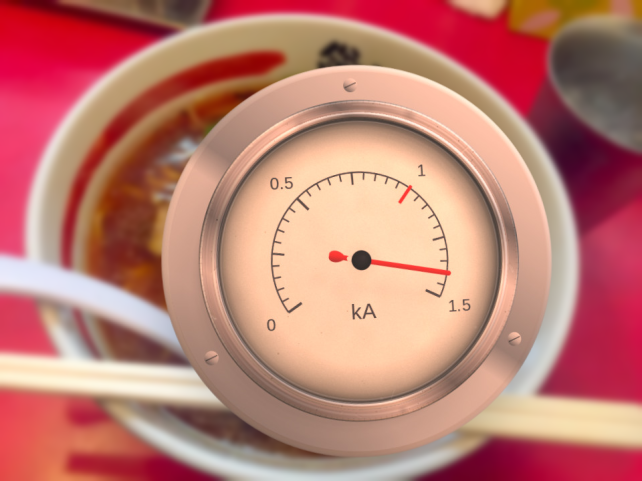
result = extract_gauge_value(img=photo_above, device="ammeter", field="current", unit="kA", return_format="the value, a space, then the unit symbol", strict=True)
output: 1.4 kA
